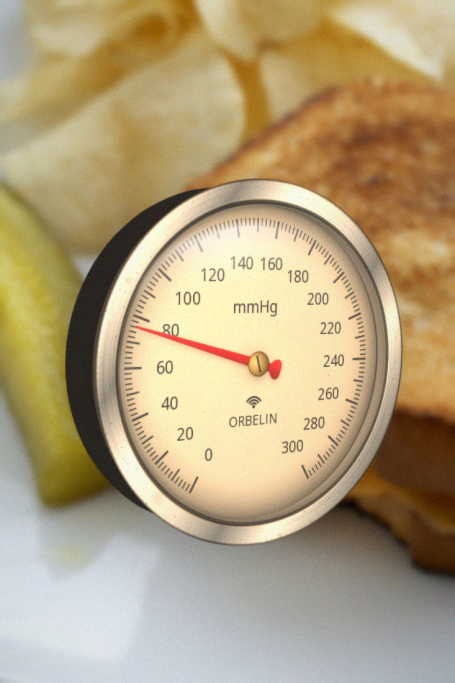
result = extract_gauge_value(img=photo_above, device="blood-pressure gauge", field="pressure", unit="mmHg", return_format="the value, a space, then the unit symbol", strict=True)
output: 76 mmHg
